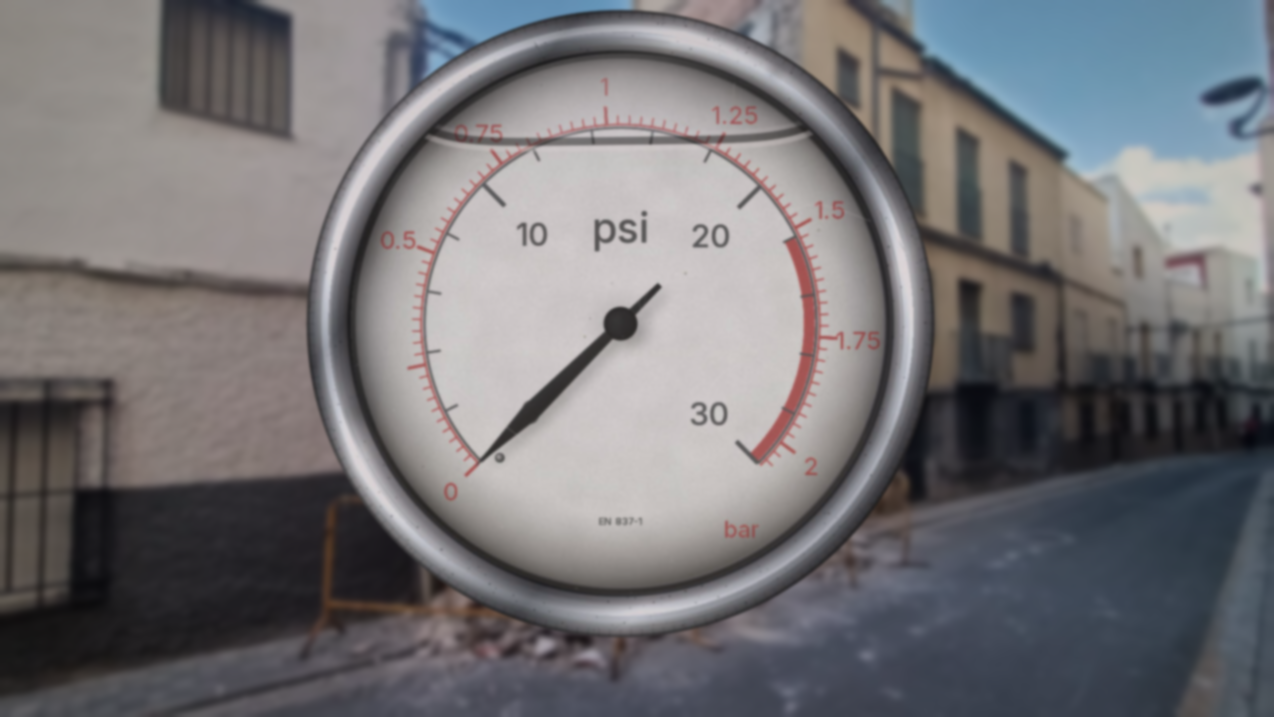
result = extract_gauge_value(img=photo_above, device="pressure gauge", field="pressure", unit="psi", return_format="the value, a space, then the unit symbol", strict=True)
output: 0 psi
